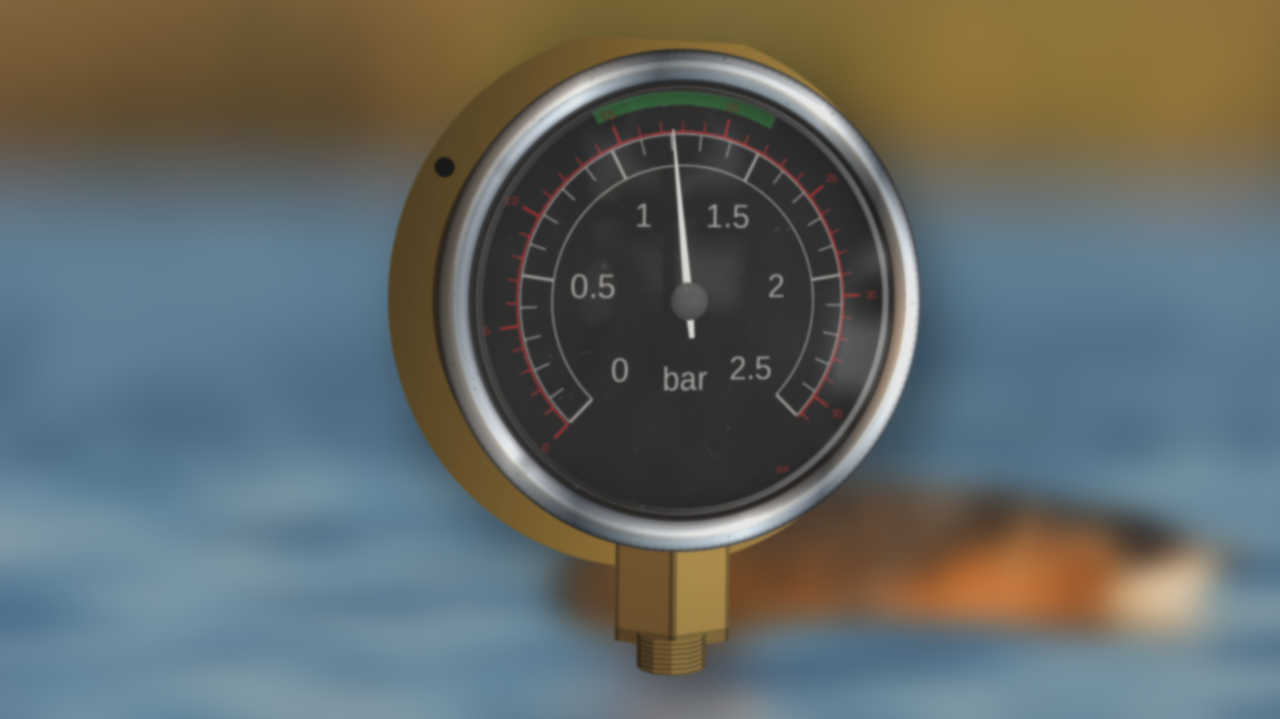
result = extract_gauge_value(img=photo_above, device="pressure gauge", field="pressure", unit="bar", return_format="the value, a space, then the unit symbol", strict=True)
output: 1.2 bar
